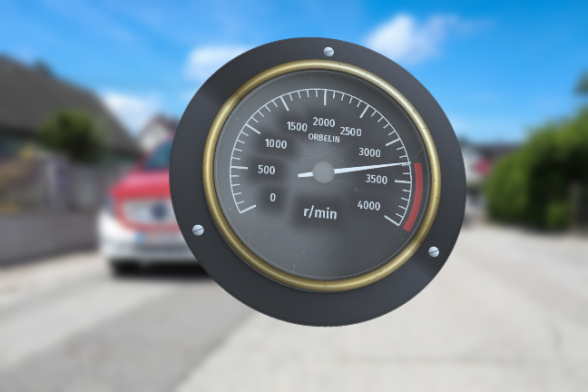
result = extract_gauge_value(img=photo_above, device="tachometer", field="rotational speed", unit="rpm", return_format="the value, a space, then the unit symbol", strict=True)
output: 3300 rpm
